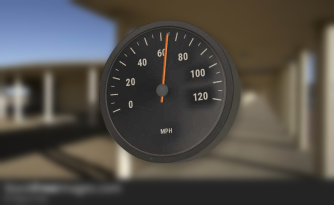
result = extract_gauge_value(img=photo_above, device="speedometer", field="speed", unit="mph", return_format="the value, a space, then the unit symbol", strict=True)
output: 65 mph
